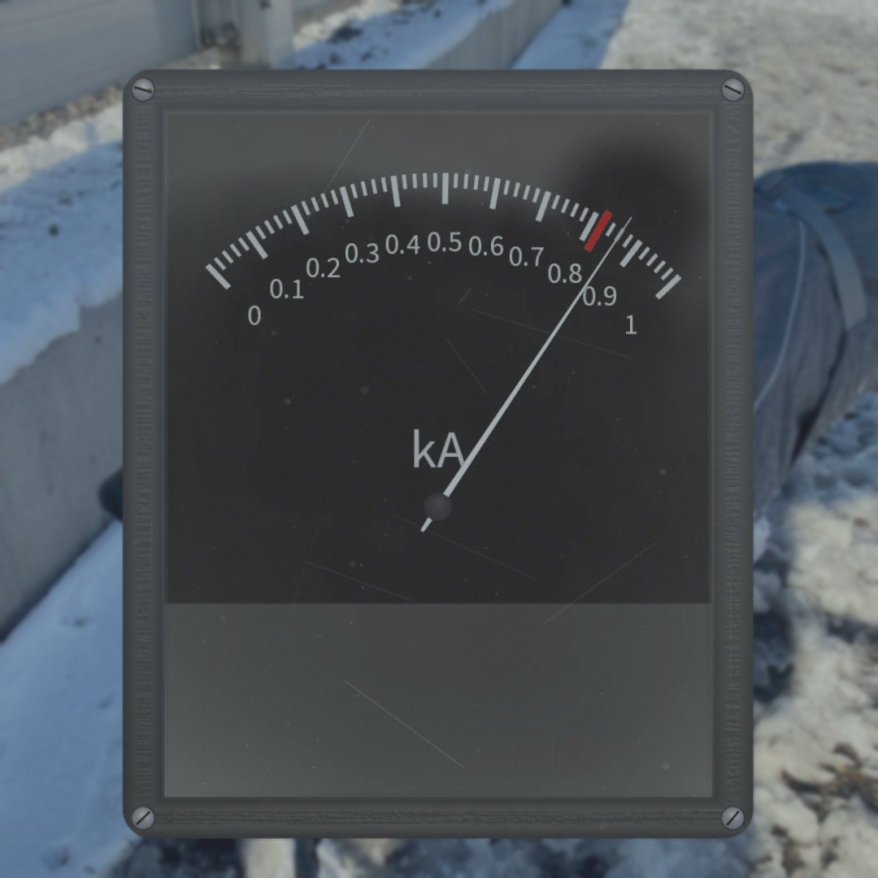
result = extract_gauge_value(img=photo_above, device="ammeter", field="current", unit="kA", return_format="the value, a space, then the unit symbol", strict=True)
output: 0.86 kA
